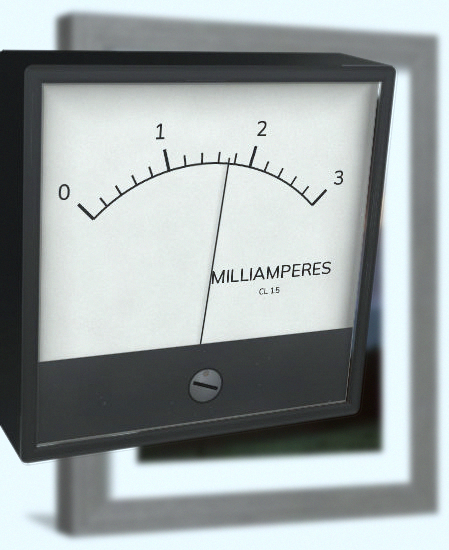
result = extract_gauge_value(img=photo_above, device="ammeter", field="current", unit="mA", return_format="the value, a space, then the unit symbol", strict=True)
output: 1.7 mA
